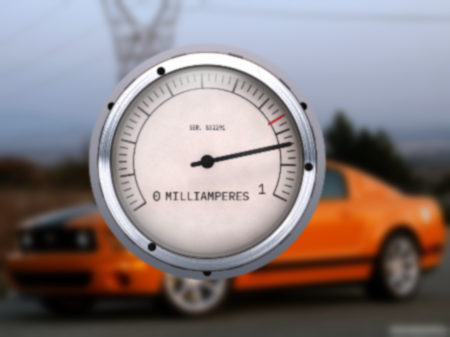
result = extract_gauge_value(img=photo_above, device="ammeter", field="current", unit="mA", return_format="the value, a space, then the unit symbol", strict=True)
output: 0.84 mA
